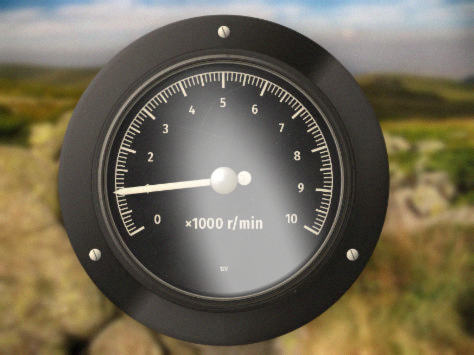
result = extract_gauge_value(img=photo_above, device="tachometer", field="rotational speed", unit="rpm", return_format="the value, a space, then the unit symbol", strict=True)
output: 1000 rpm
